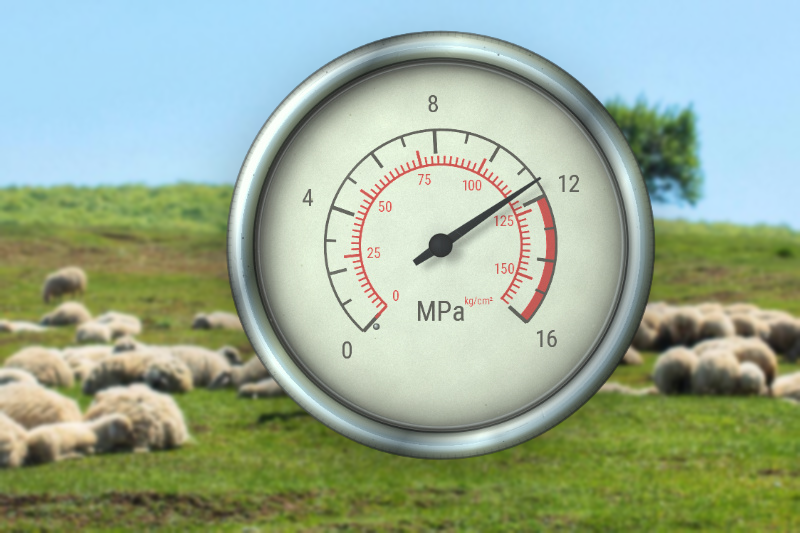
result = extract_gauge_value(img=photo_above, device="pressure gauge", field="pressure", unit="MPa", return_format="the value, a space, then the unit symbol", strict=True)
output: 11.5 MPa
